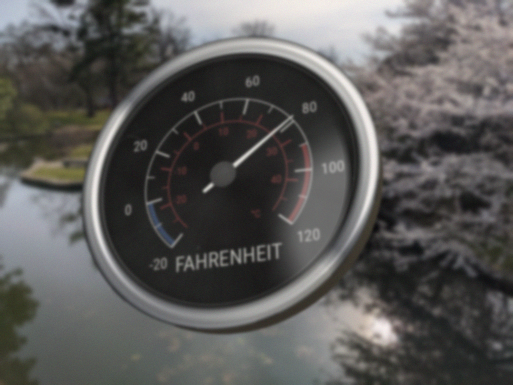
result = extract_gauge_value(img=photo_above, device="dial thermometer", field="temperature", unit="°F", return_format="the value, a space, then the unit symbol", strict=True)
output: 80 °F
